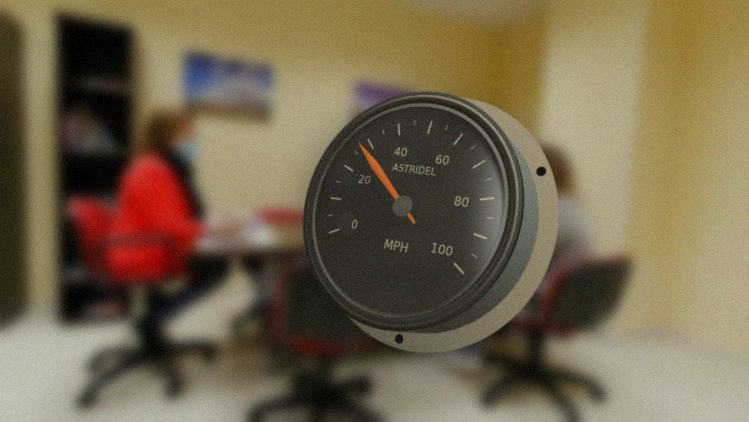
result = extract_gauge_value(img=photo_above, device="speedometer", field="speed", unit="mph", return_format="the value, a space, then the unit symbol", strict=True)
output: 27.5 mph
